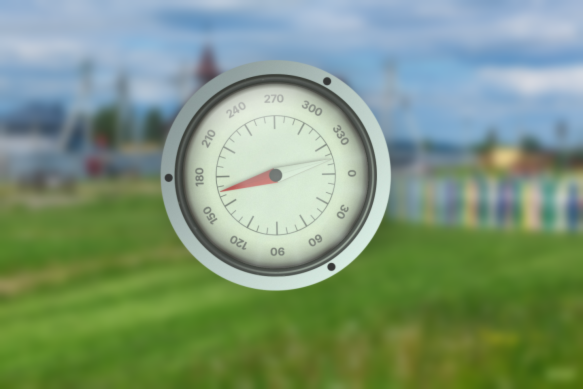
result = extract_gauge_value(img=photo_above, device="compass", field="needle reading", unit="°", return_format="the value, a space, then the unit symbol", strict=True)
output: 165 °
